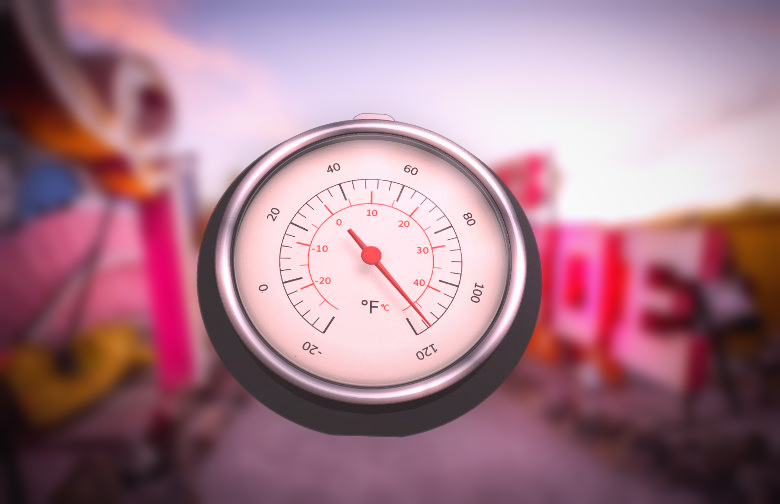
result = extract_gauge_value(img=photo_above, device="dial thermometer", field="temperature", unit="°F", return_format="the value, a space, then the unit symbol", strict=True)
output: 116 °F
